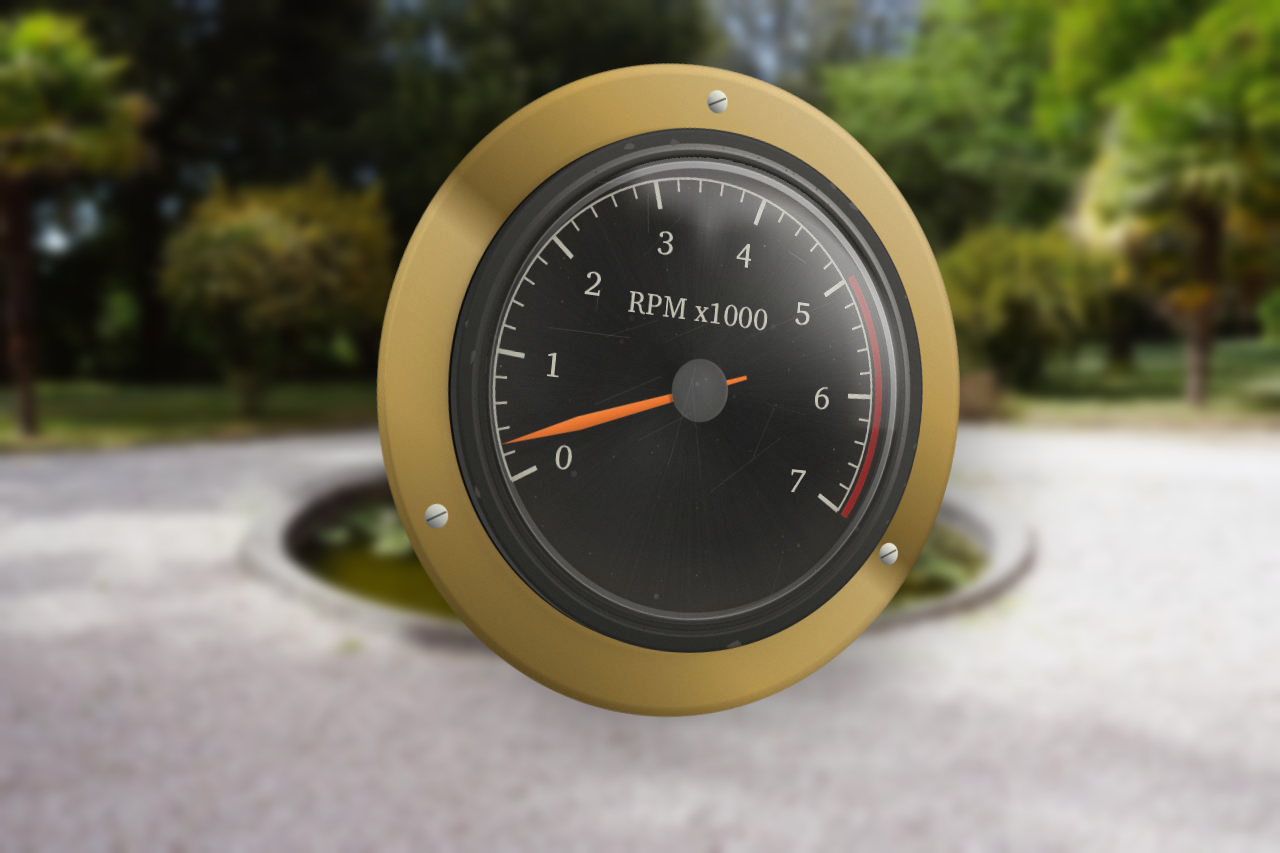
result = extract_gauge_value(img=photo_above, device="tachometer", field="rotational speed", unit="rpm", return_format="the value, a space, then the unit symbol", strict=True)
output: 300 rpm
